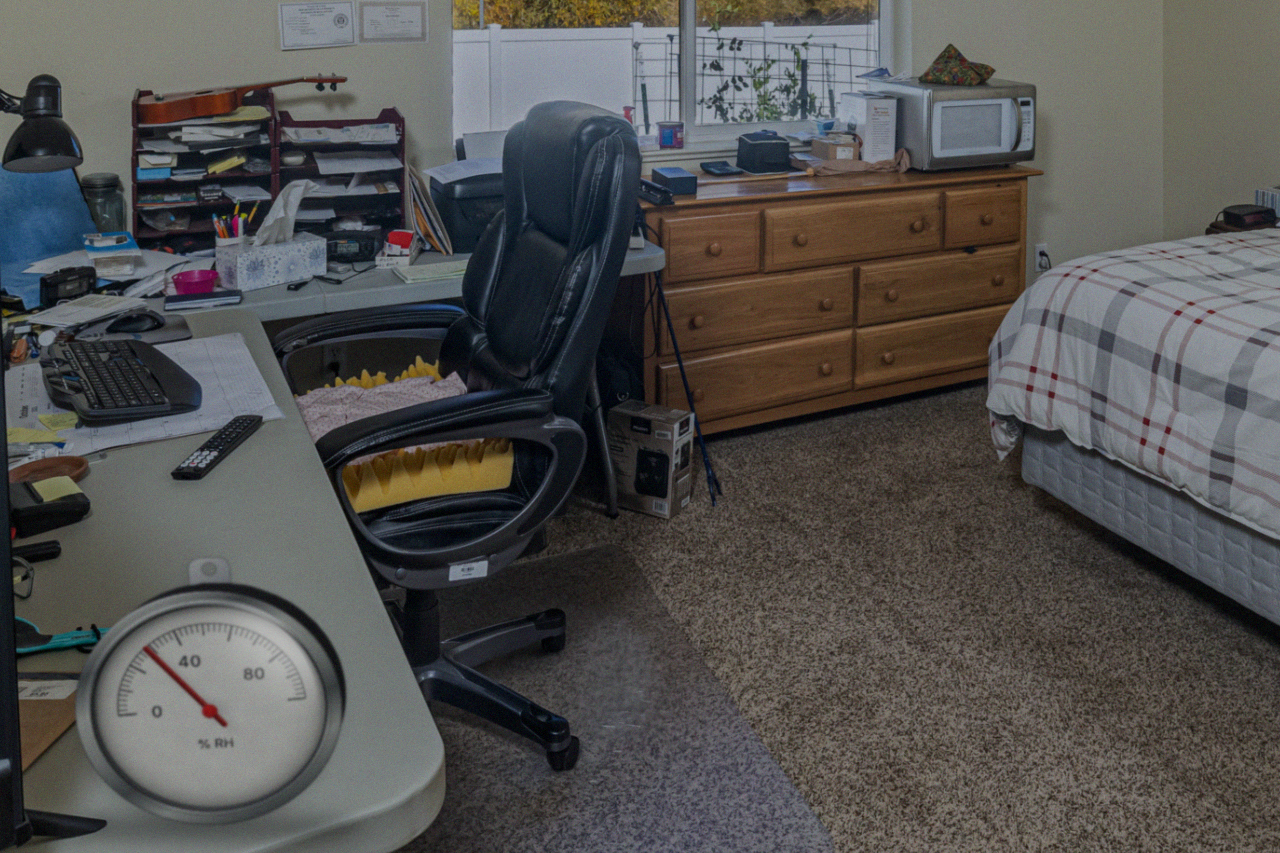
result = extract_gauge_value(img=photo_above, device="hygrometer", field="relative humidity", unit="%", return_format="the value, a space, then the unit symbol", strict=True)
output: 30 %
